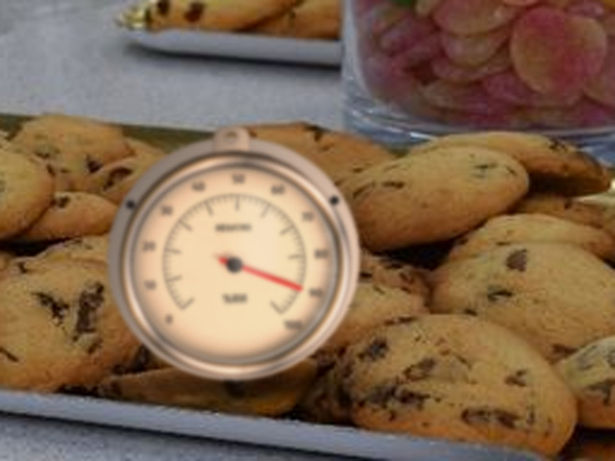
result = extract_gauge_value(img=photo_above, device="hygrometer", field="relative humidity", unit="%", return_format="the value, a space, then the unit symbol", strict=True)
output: 90 %
